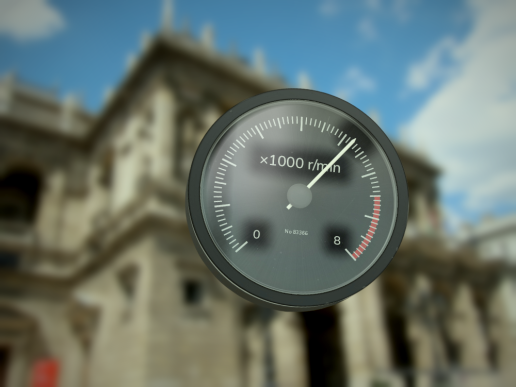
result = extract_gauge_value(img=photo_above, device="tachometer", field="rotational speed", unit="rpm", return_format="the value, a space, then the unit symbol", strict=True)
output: 5200 rpm
